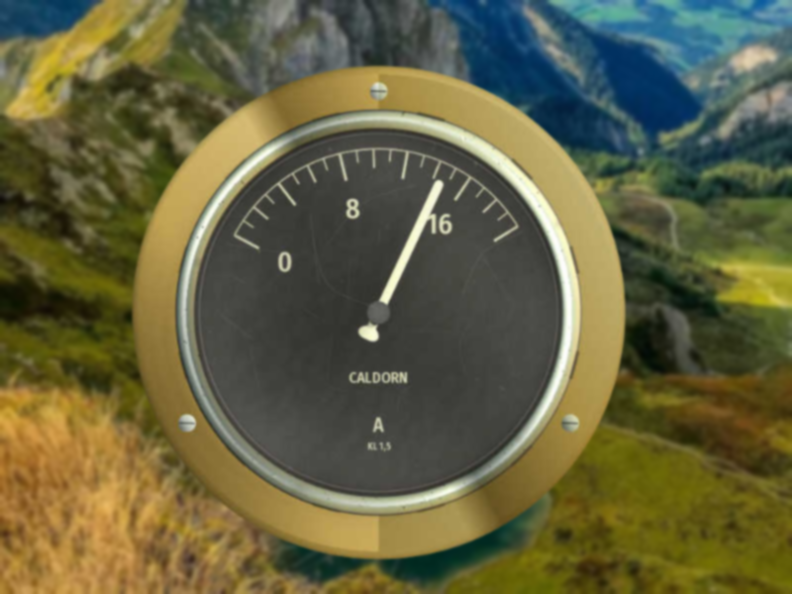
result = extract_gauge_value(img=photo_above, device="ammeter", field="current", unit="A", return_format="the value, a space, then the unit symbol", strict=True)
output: 14.5 A
